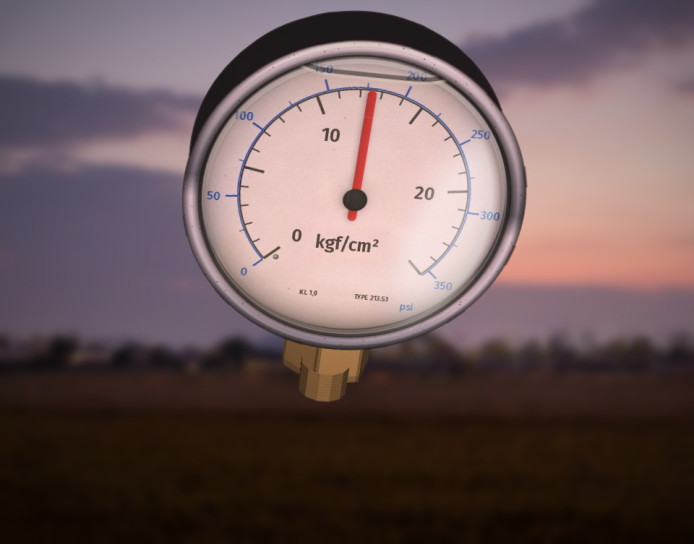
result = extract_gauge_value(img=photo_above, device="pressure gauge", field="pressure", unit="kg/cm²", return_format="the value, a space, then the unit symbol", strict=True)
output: 12.5 kg/cm²
